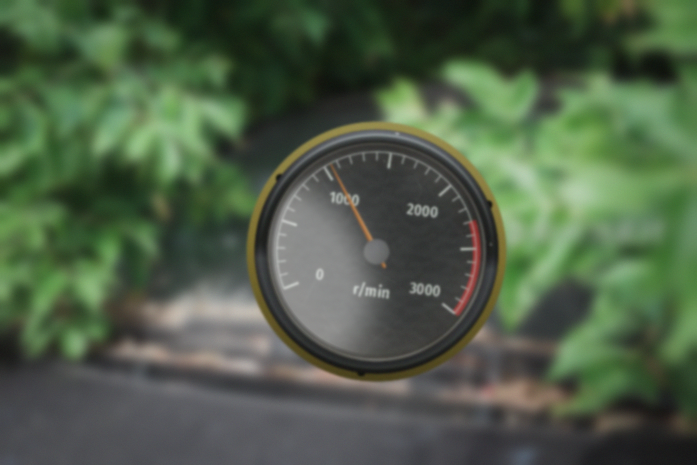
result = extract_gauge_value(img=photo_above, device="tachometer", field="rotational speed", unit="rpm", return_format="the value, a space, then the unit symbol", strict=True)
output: 1050 rpm
